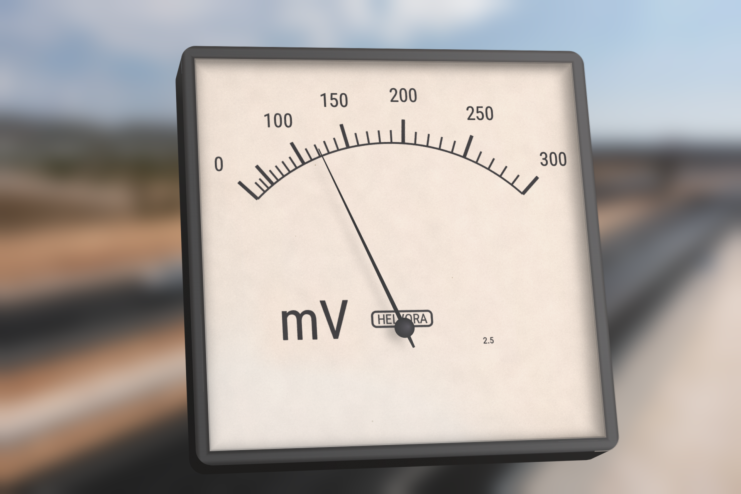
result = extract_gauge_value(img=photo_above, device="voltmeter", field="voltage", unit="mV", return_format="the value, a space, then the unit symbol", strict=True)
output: 120 mV
